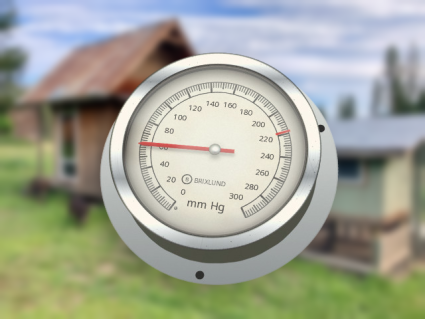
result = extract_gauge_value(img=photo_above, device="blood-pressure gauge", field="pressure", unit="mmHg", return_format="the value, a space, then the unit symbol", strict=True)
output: 60 mmHg
